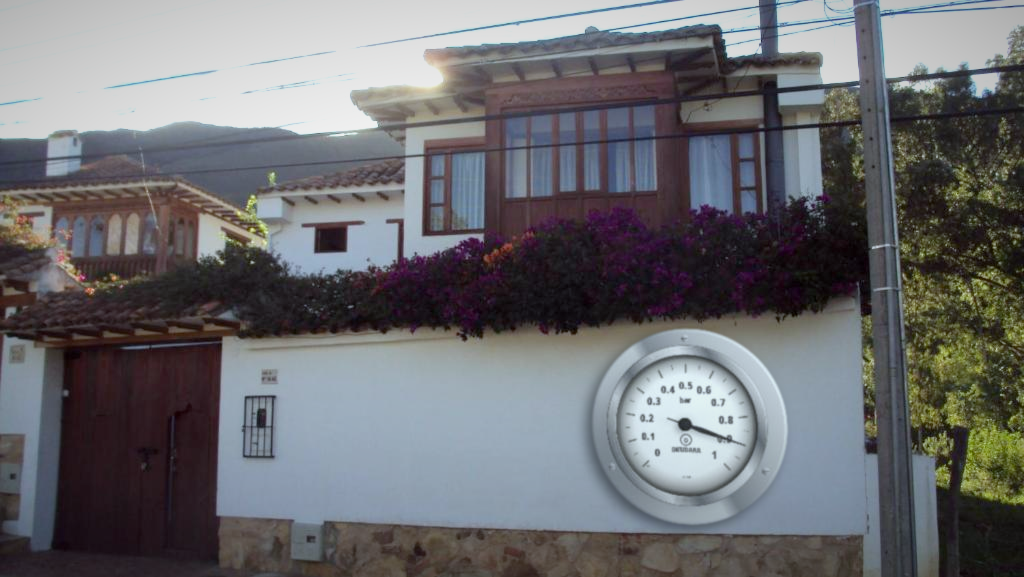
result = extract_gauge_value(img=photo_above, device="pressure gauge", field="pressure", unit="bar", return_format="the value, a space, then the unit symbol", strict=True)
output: 0.9 bar
